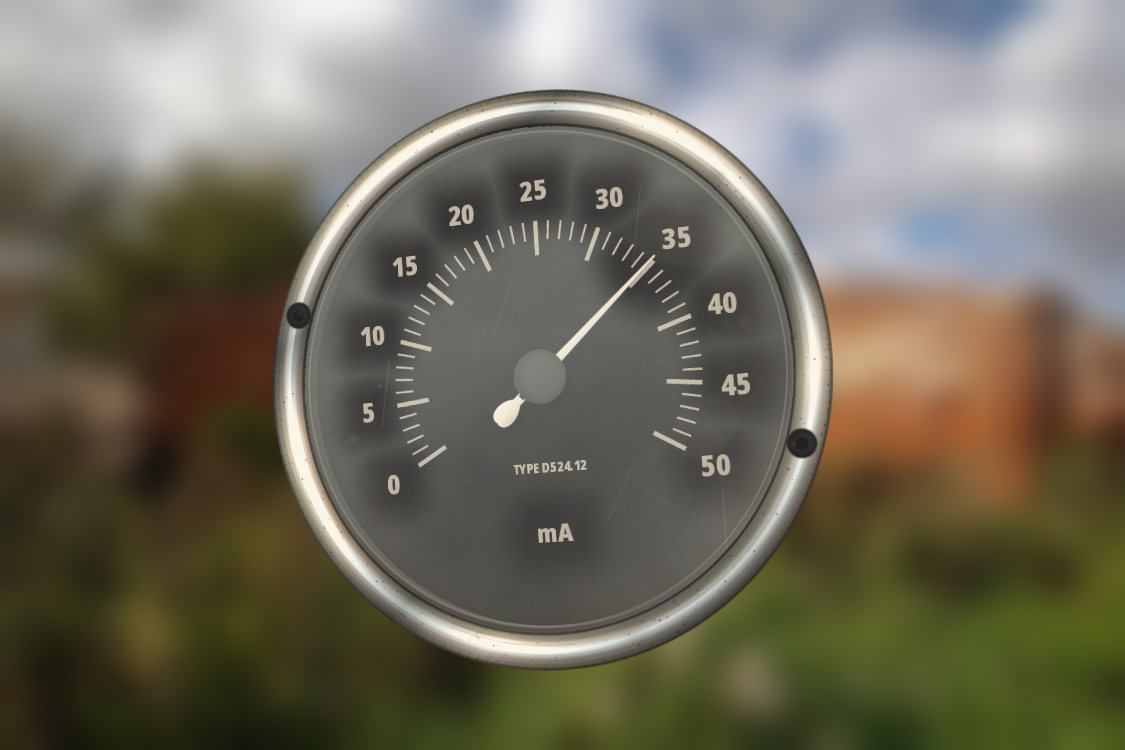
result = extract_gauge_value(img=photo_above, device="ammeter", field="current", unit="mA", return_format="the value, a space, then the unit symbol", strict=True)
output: 35 mA
